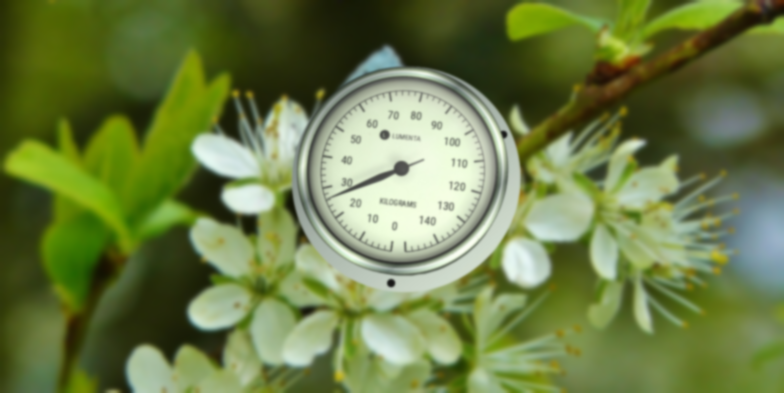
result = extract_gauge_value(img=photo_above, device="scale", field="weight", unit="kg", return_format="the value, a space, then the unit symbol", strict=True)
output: 26 kg
